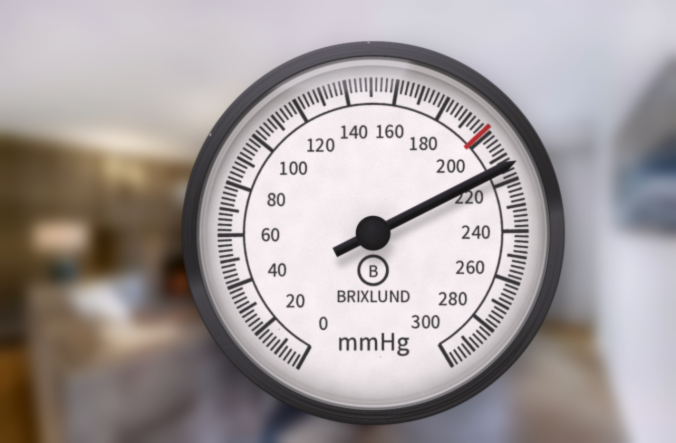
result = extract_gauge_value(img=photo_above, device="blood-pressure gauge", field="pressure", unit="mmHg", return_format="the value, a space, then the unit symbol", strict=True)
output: 214 mmHg
